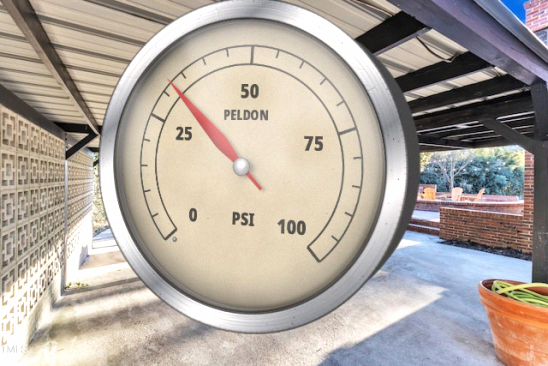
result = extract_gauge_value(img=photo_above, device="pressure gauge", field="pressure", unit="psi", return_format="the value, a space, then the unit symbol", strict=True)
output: 32.5 psi
